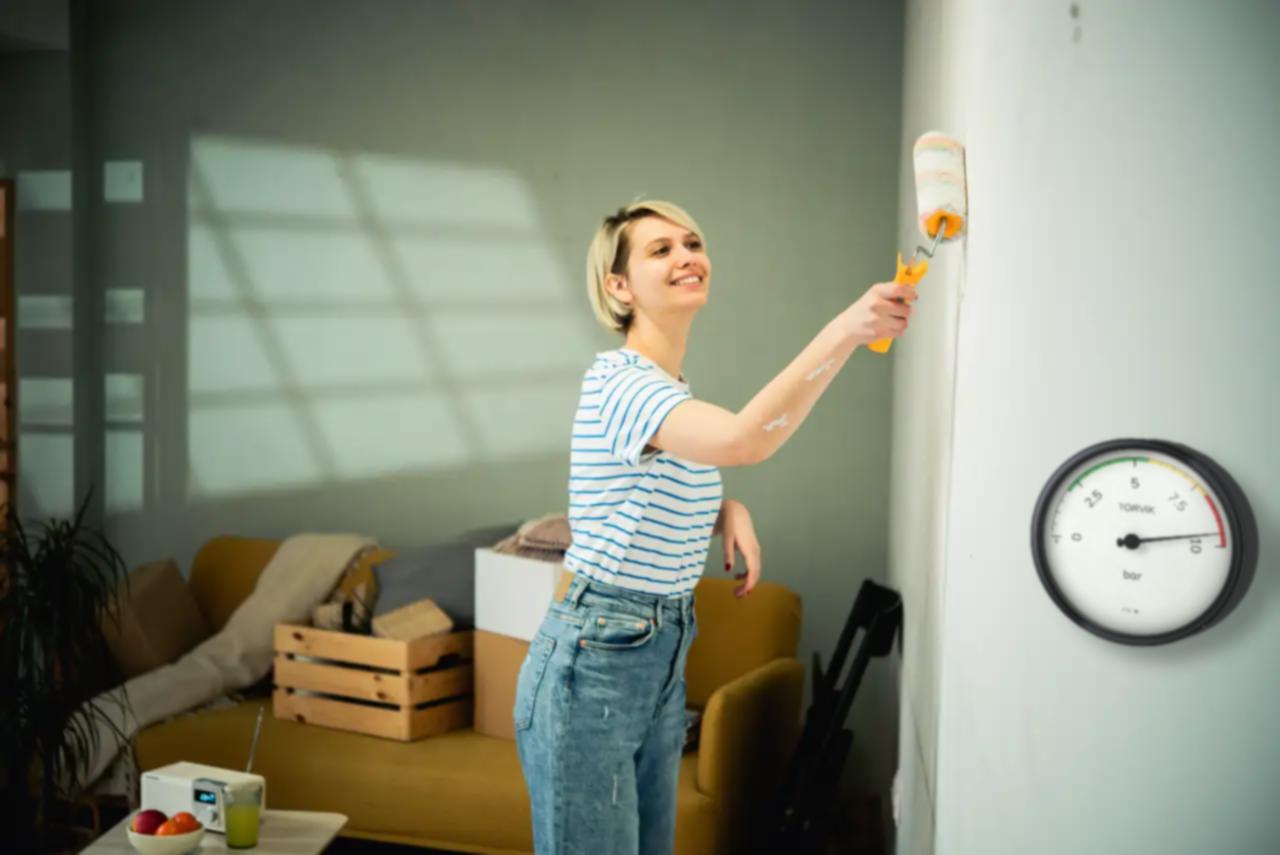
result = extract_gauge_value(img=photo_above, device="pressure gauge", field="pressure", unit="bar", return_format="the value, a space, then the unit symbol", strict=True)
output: 9.5 bar
